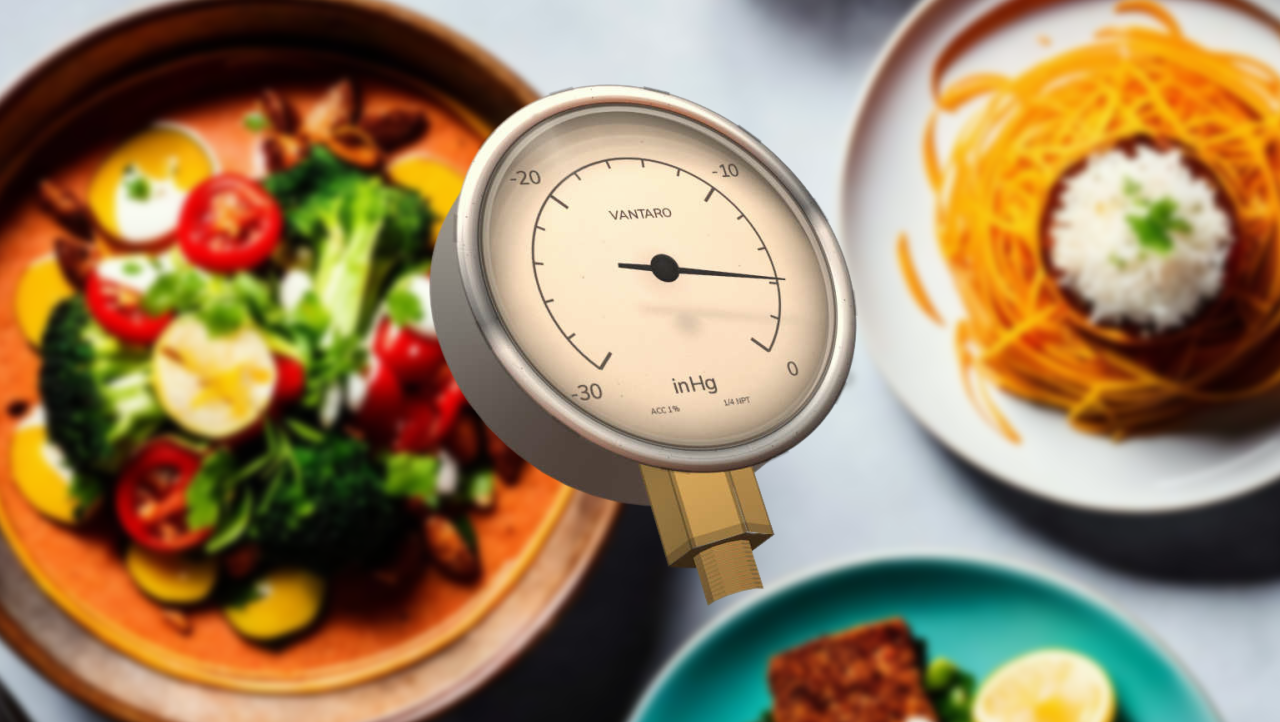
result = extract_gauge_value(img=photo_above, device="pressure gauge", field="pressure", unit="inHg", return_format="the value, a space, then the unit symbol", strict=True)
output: -4 inHg
